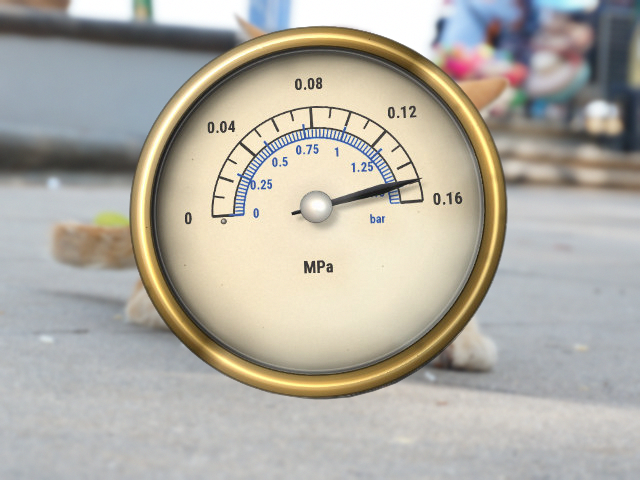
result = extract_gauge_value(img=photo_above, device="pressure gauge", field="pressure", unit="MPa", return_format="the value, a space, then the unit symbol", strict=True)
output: 0.15 MPa
